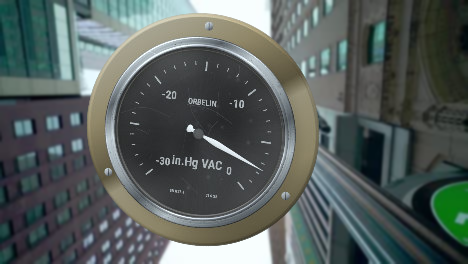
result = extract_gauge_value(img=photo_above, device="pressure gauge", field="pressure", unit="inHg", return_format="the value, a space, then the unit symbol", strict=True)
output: -2.5 inHg
